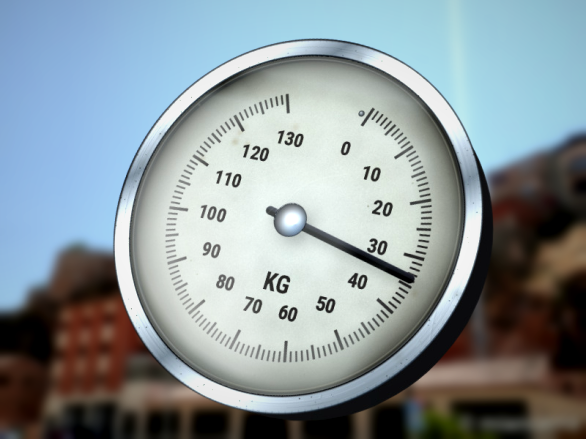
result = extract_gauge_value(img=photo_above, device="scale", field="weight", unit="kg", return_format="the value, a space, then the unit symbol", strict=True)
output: 34 kg
